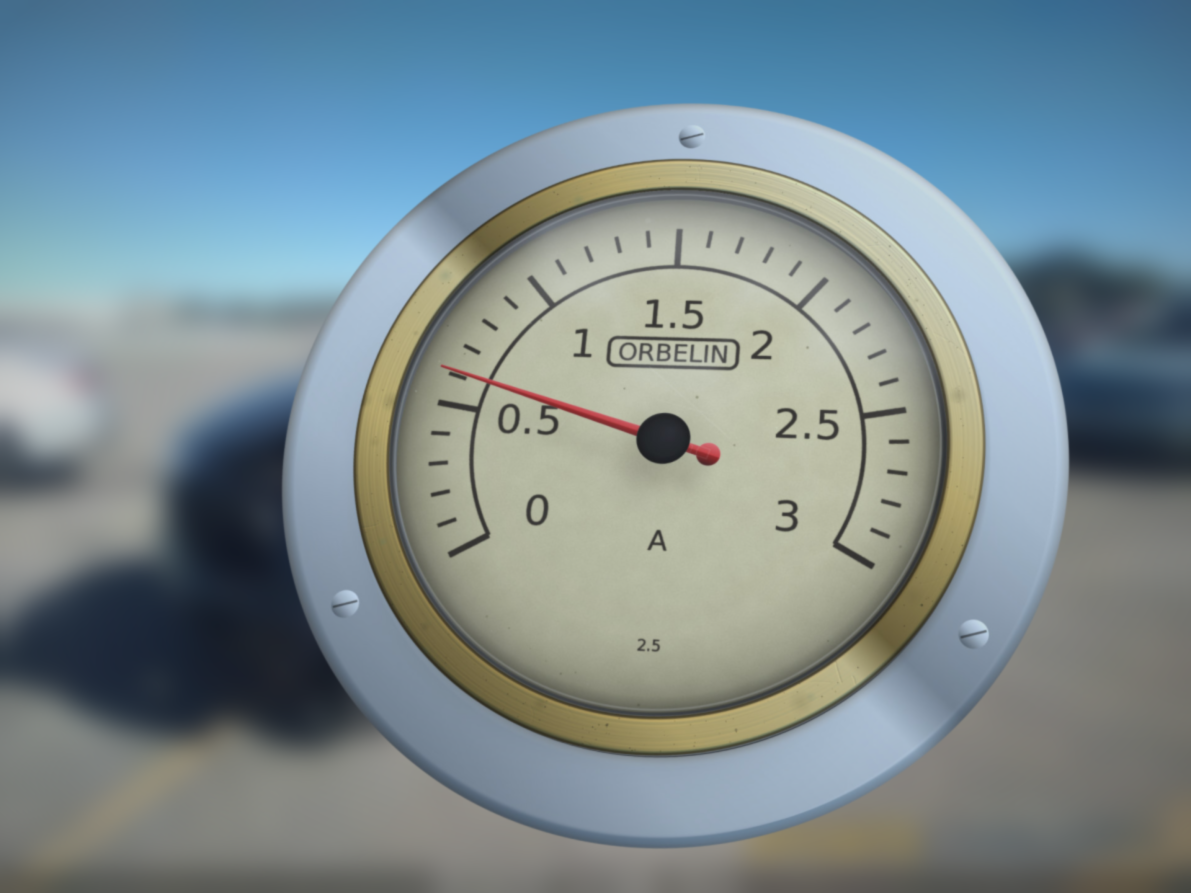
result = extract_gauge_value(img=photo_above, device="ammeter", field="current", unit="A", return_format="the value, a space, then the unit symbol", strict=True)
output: 0.6 A
